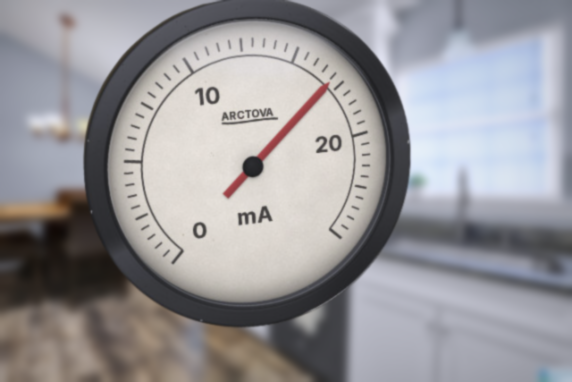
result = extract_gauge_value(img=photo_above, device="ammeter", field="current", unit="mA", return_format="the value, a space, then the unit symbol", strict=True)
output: 17 mA
